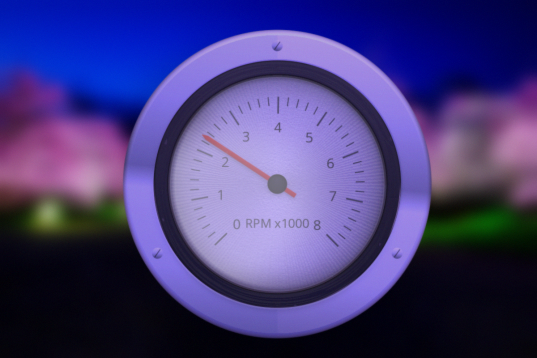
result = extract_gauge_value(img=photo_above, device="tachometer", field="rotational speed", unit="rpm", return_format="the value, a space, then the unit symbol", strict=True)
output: 2300 rpm
